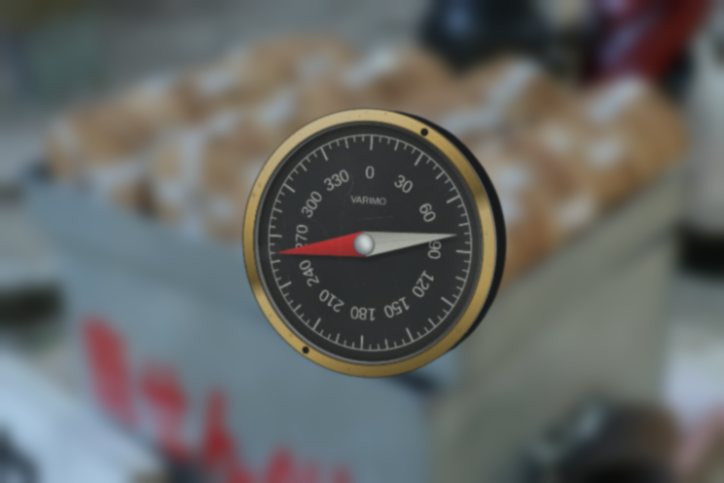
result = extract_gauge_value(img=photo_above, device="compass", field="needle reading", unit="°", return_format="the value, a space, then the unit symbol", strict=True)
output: 260 °
